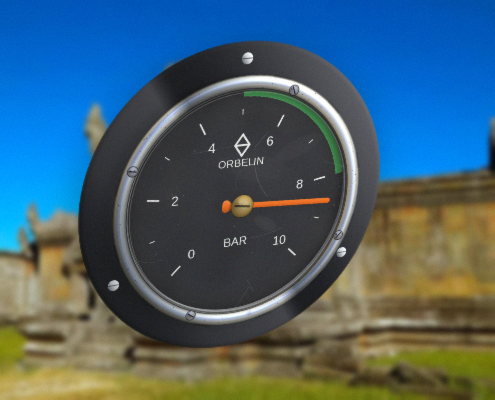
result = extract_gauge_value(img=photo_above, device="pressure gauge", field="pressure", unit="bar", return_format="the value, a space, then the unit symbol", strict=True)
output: 8.5 bar
